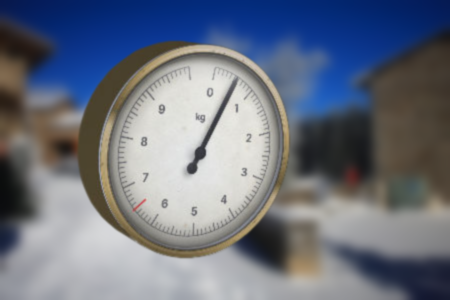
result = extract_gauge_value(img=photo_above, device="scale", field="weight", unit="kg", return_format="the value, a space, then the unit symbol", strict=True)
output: 0.5 kg
